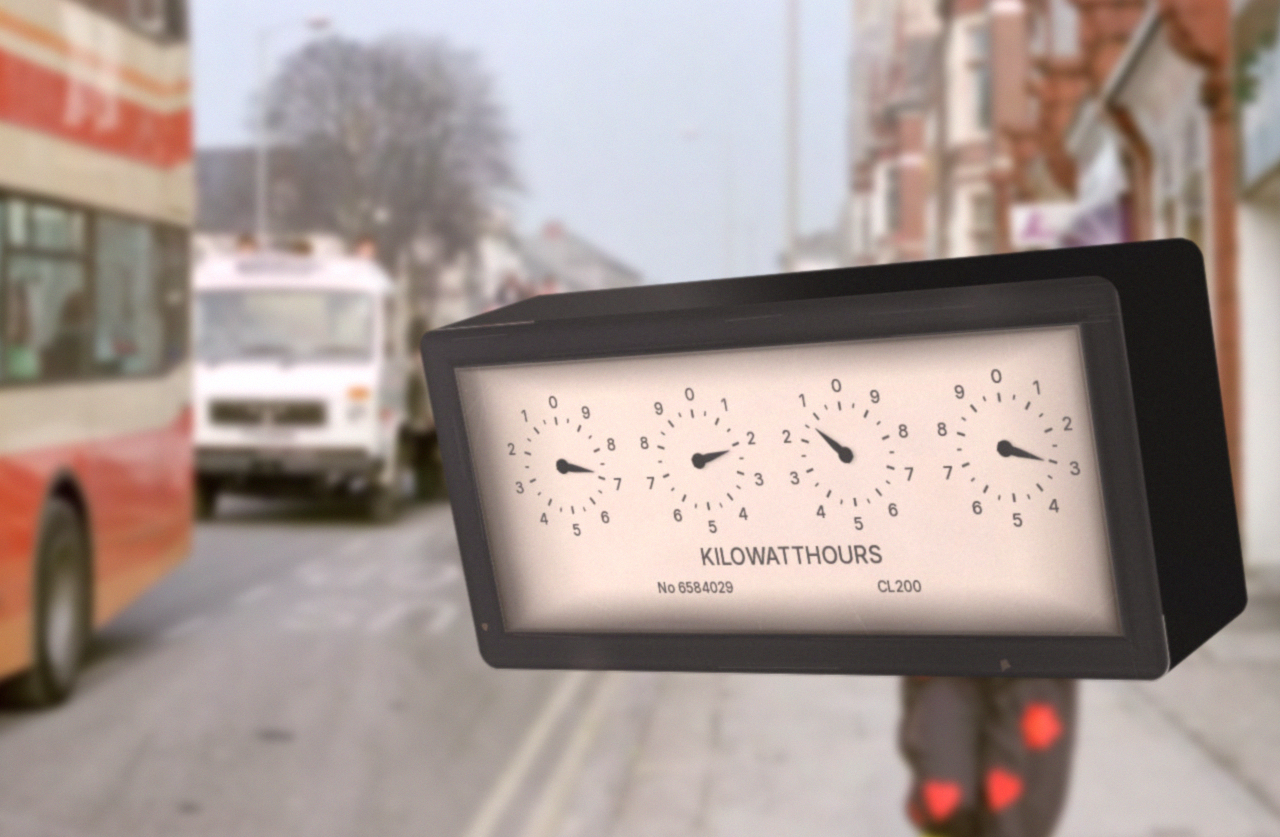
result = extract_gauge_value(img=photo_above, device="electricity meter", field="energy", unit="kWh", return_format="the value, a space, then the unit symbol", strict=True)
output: 7213 kWh
